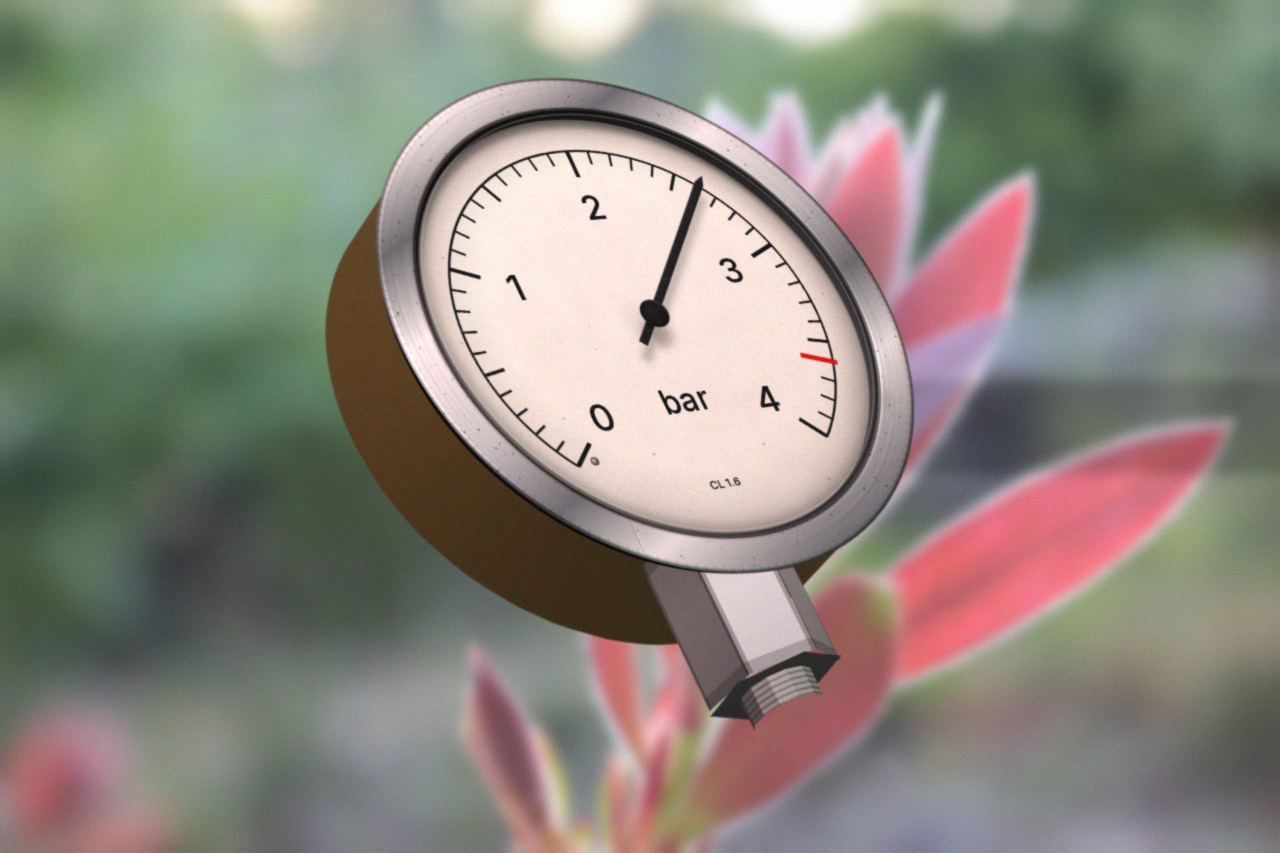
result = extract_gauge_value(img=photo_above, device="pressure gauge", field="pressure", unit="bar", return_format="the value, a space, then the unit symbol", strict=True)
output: 2.6 bar
